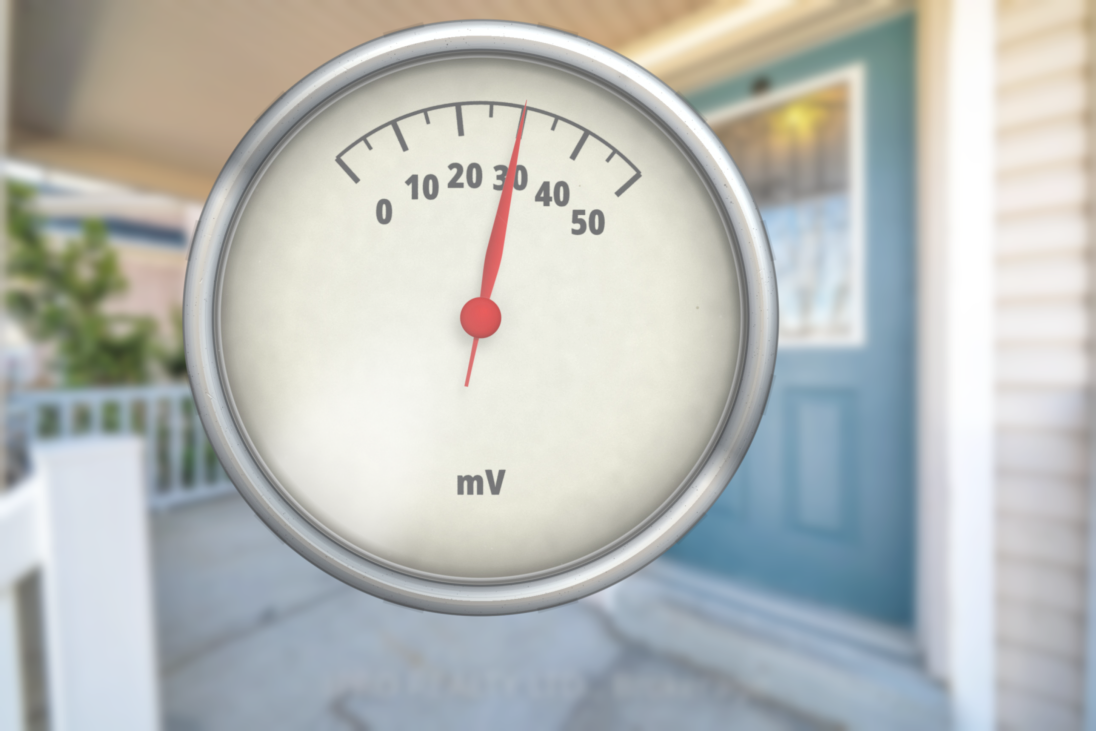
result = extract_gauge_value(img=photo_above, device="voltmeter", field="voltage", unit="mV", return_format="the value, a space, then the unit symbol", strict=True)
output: 30 mV
